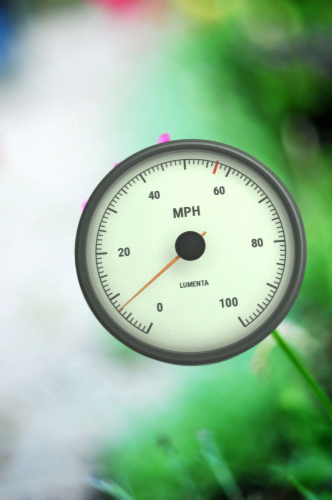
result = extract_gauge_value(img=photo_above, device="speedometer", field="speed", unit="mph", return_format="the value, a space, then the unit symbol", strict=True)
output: 7 mph
